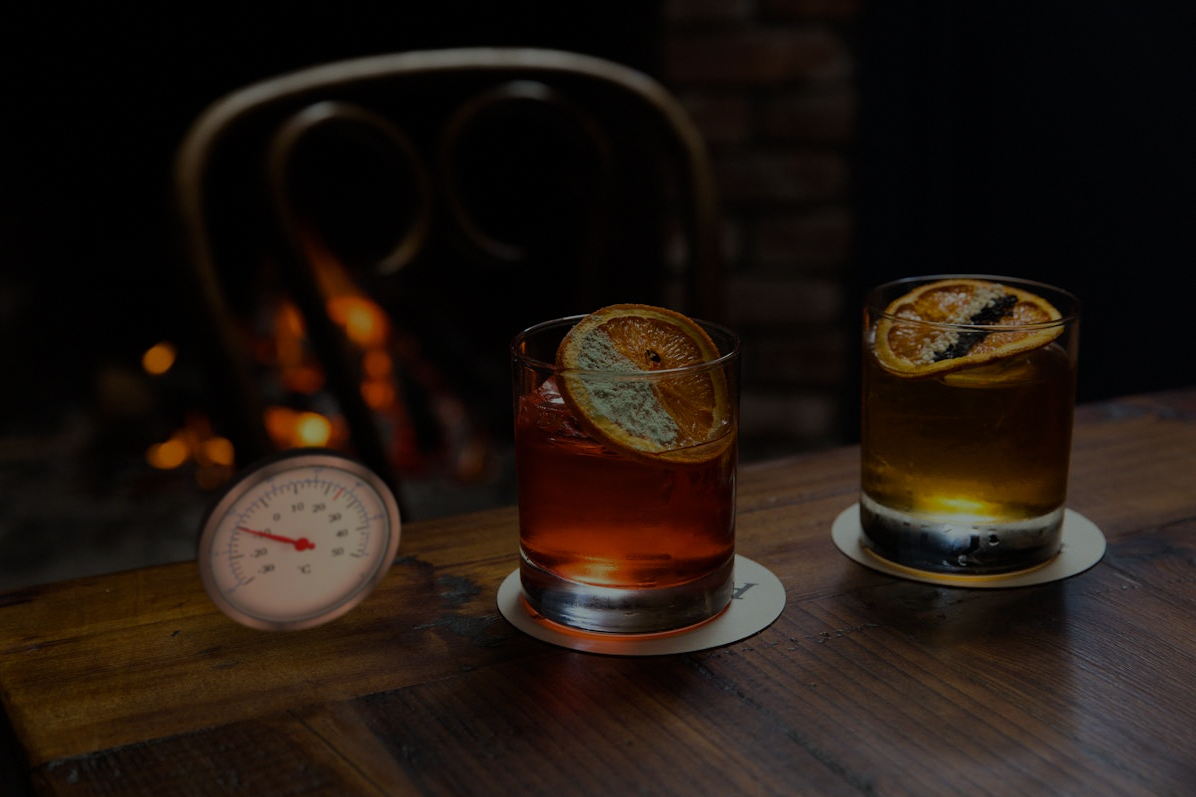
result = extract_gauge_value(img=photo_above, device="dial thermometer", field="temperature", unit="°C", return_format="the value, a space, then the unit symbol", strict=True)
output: -10 °C
